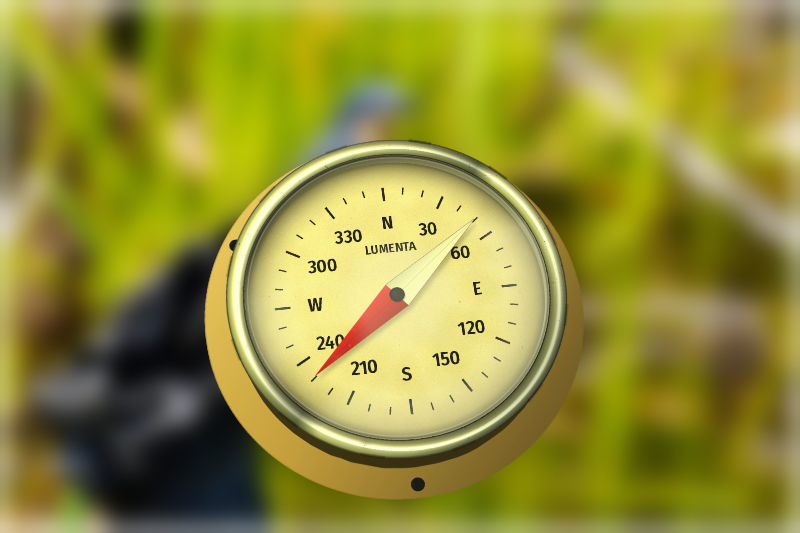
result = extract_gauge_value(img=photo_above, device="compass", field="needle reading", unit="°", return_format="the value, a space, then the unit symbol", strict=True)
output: 230 °
